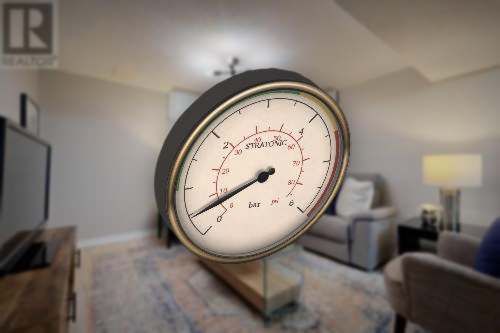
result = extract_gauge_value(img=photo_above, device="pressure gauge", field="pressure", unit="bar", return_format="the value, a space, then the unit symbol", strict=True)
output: 0.5 bar
